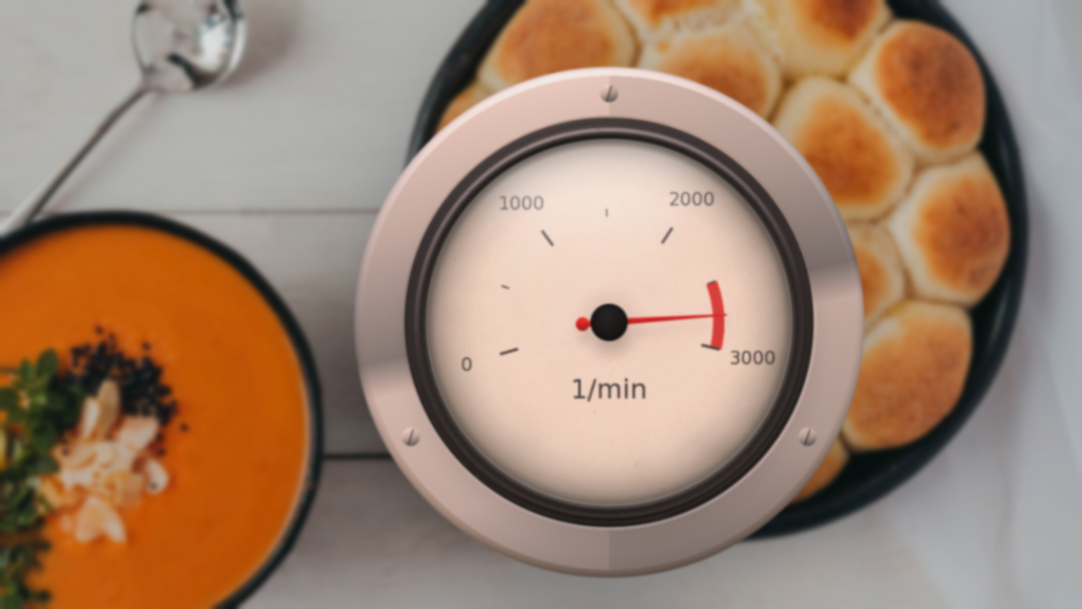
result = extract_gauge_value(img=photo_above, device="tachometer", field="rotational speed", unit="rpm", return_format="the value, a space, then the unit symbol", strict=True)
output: 2750 rpm
